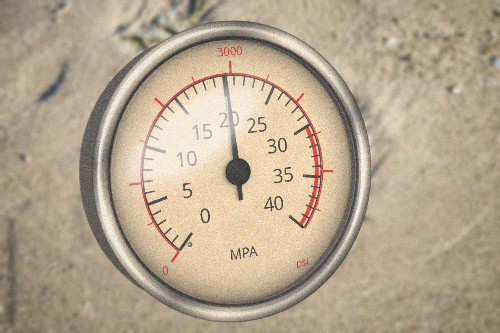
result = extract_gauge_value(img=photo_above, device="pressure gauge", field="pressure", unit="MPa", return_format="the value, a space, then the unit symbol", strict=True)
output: 20 MPa
